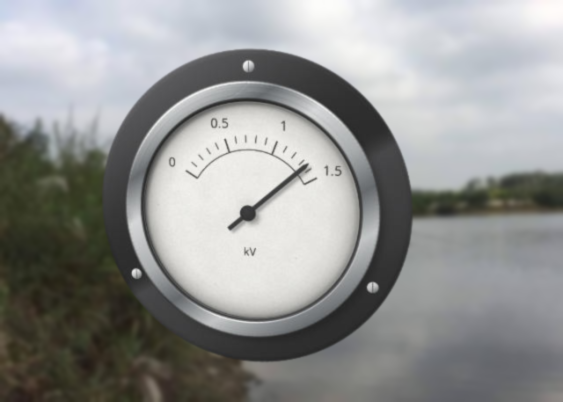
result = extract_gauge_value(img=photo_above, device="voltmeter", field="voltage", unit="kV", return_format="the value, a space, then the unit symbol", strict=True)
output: 1.35 kV
